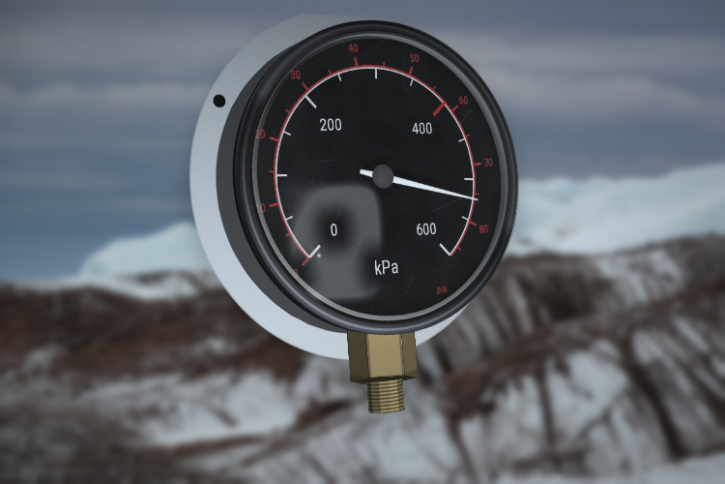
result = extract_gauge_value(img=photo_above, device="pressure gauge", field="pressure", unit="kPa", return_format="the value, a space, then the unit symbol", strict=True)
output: 525 kPa
